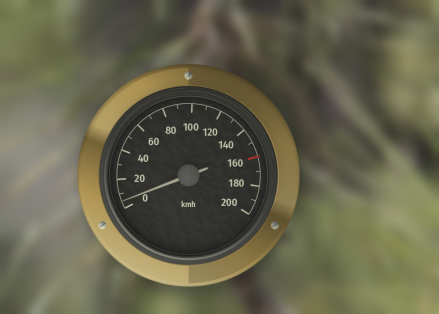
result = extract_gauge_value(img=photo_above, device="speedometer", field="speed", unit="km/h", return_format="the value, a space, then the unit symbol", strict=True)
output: 5 km/h
